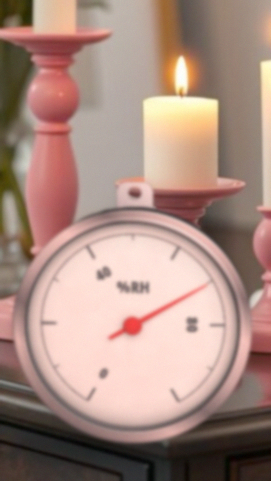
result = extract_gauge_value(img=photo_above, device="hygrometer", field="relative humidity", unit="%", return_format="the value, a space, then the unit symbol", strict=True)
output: 70 %
